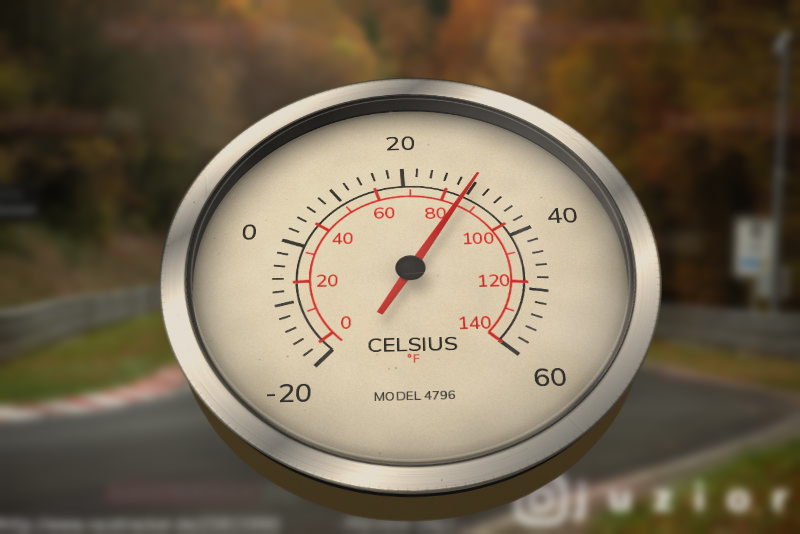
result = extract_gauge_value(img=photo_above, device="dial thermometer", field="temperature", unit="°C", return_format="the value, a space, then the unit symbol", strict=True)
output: 30 °C
